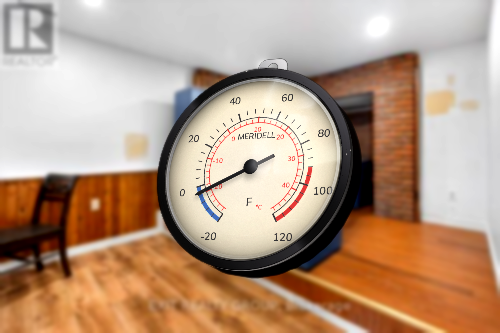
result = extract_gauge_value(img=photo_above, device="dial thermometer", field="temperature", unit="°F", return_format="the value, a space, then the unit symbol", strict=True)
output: -4 °F
